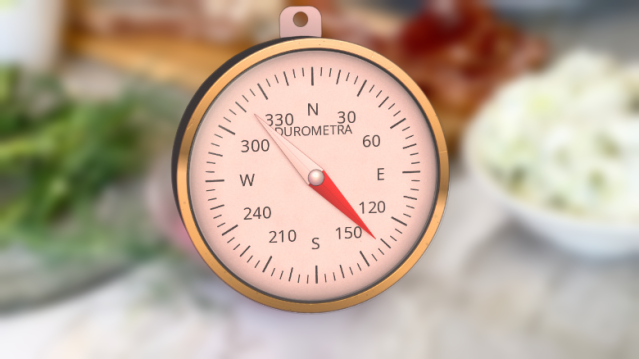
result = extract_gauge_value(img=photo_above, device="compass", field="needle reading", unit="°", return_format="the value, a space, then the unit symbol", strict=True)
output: 137.5 °
